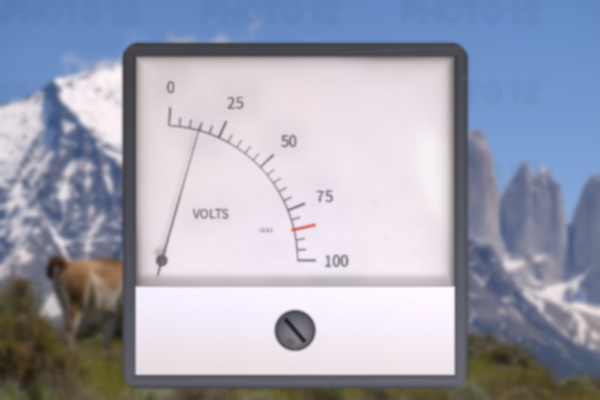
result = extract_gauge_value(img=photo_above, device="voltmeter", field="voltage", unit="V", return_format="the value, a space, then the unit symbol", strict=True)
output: 15 V
